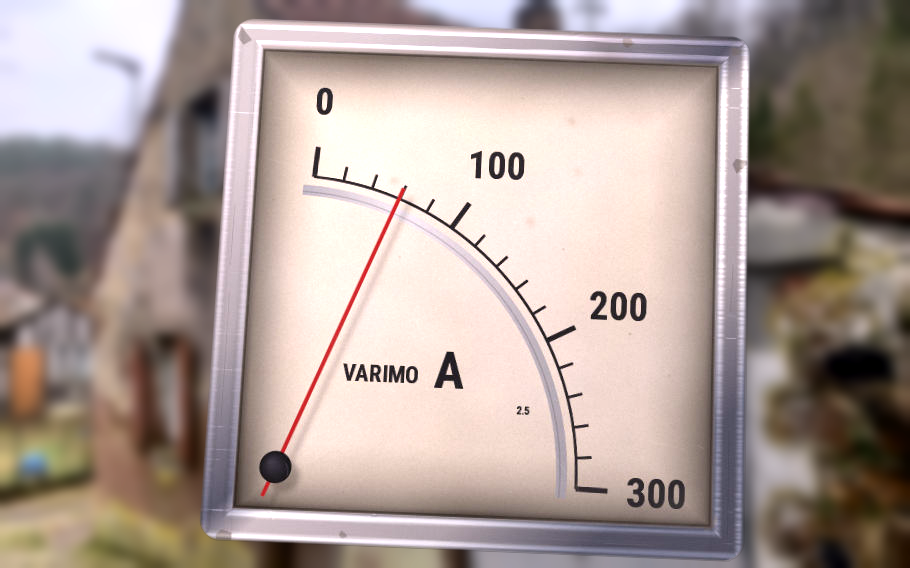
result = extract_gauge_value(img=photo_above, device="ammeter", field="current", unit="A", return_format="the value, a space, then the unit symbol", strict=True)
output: 60 A
